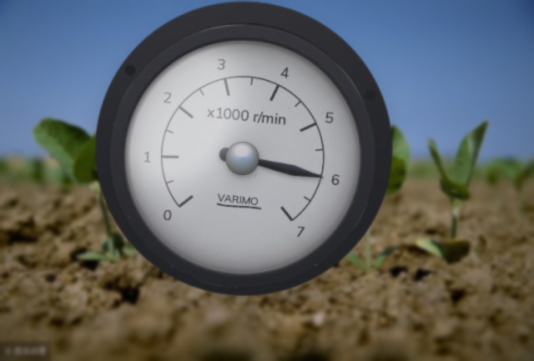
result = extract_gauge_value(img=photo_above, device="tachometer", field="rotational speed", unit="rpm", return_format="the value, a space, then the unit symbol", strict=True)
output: 6000 rpm
